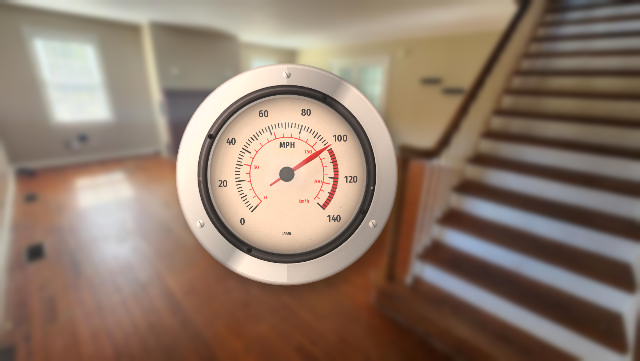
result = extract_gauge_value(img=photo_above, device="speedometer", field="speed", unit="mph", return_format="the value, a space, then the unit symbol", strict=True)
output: 100 mph
